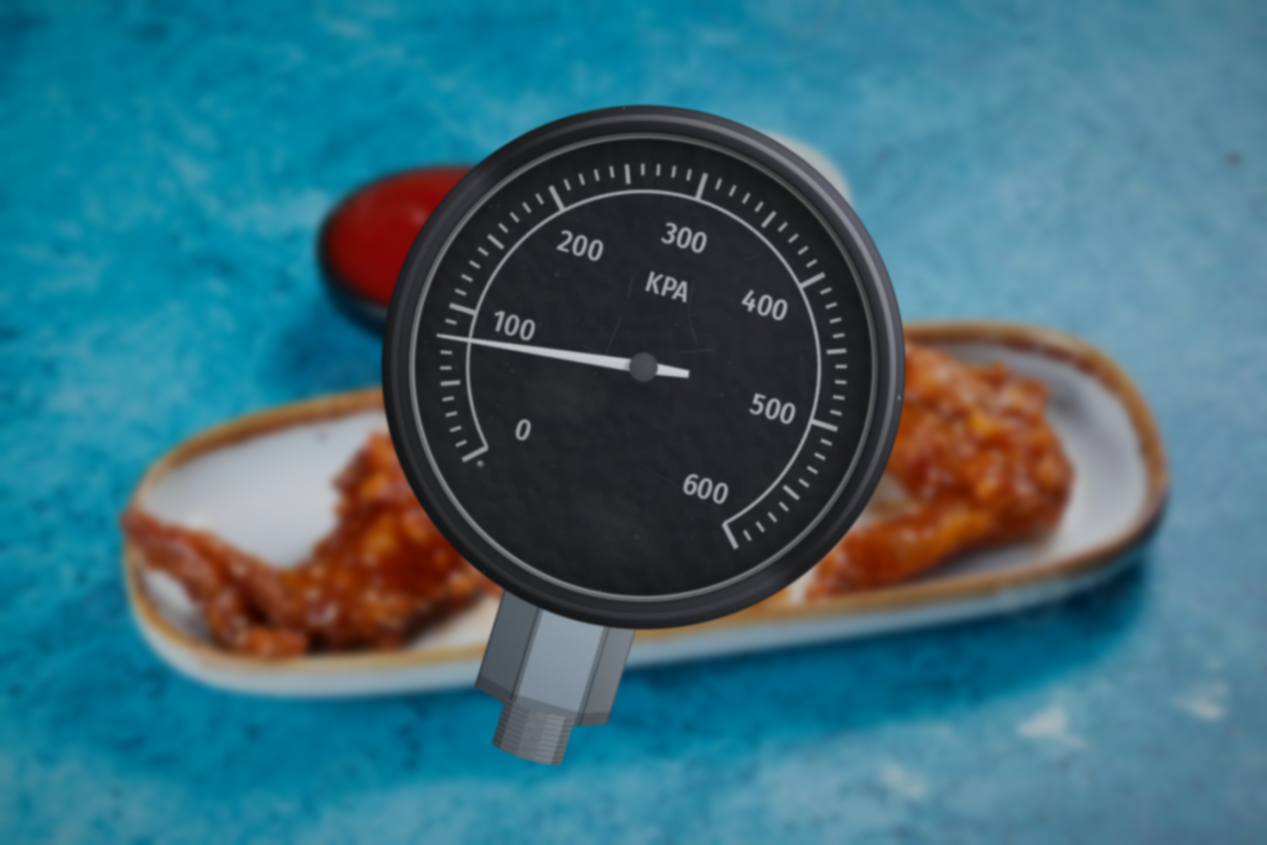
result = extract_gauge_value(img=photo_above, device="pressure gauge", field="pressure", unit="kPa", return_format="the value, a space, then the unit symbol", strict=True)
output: 80 kPa
